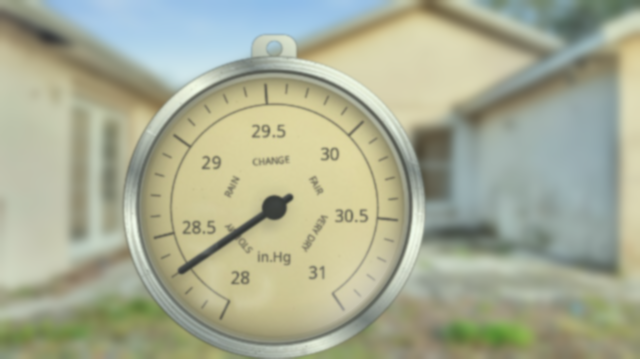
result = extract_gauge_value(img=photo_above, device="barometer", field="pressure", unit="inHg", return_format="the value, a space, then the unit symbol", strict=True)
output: 28.3 inHg
